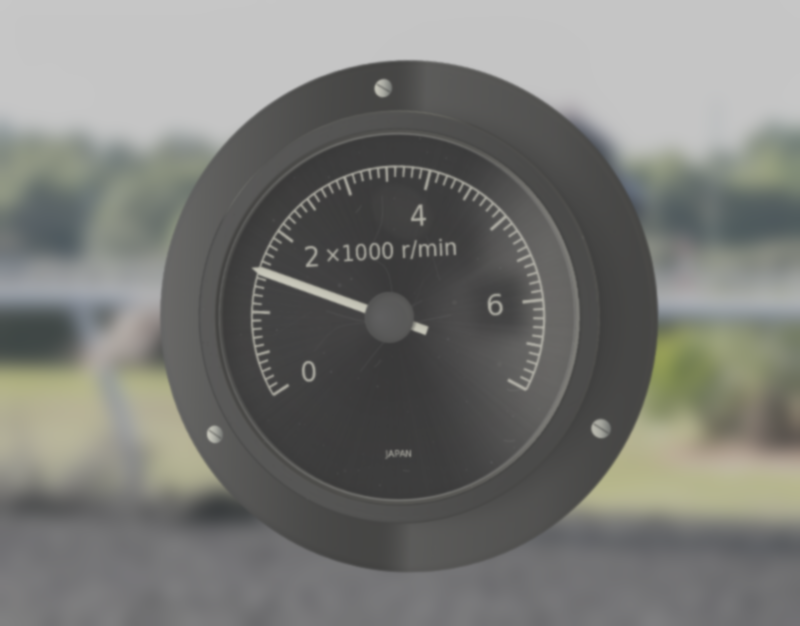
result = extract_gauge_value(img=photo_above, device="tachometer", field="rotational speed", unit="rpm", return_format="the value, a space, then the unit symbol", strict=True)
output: 1500 rpm
